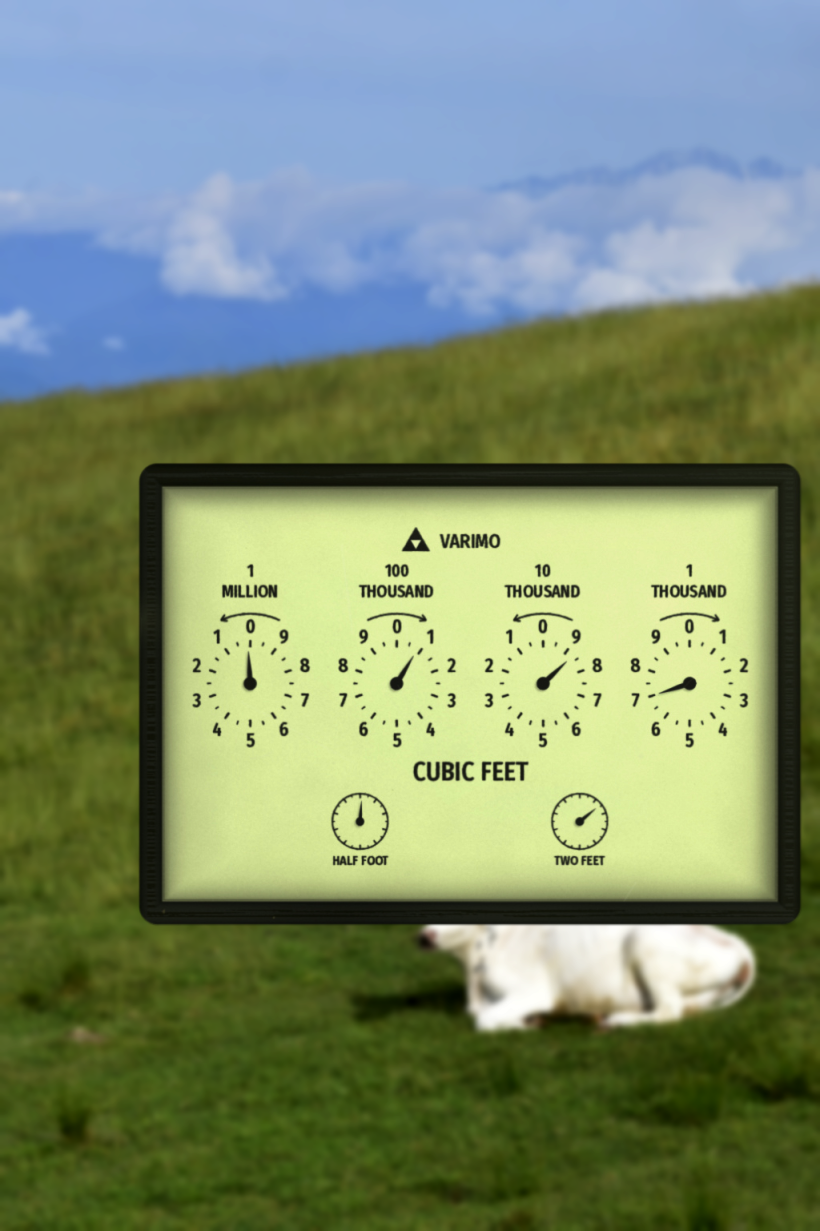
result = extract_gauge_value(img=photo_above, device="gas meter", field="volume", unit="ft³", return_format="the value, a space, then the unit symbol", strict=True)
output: 8700 ft³
